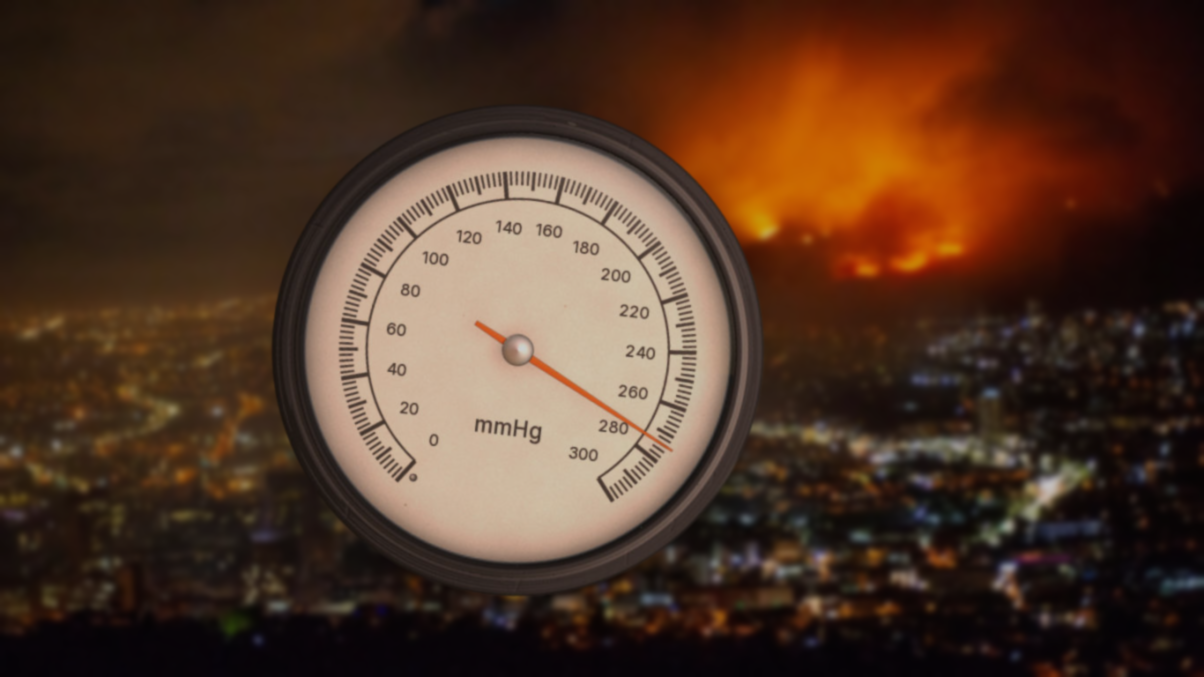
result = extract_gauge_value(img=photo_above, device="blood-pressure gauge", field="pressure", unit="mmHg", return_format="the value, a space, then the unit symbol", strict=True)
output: 274 mmHg
